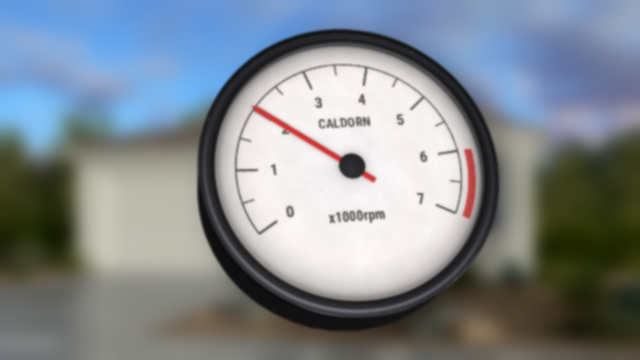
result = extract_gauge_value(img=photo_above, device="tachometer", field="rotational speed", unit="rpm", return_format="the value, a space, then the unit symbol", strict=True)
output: 2000 rpm
